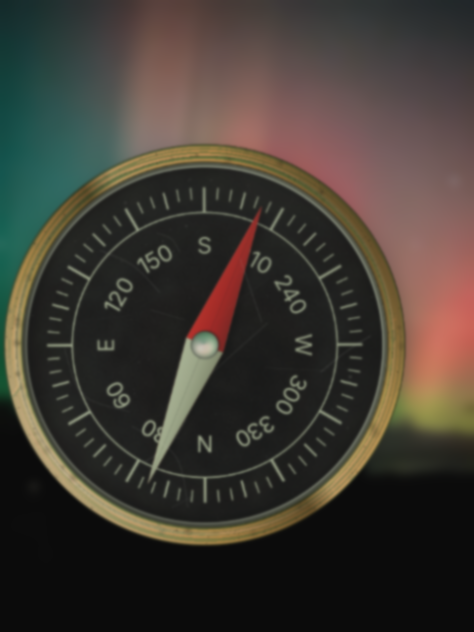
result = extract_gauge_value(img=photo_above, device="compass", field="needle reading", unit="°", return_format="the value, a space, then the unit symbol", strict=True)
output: 202.5 °
